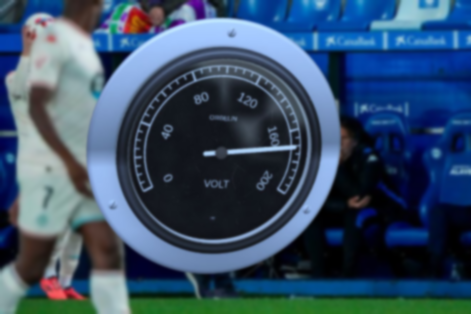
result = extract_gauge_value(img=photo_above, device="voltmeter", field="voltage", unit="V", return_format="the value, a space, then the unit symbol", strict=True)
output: 170 V
